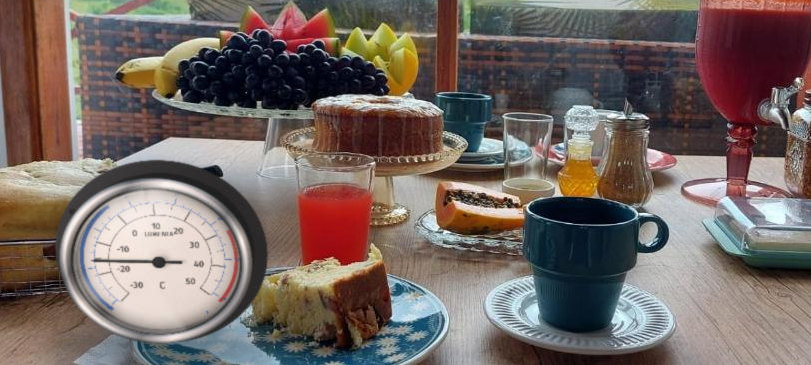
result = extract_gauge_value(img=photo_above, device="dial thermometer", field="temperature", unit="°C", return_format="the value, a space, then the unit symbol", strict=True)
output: -15 °C
